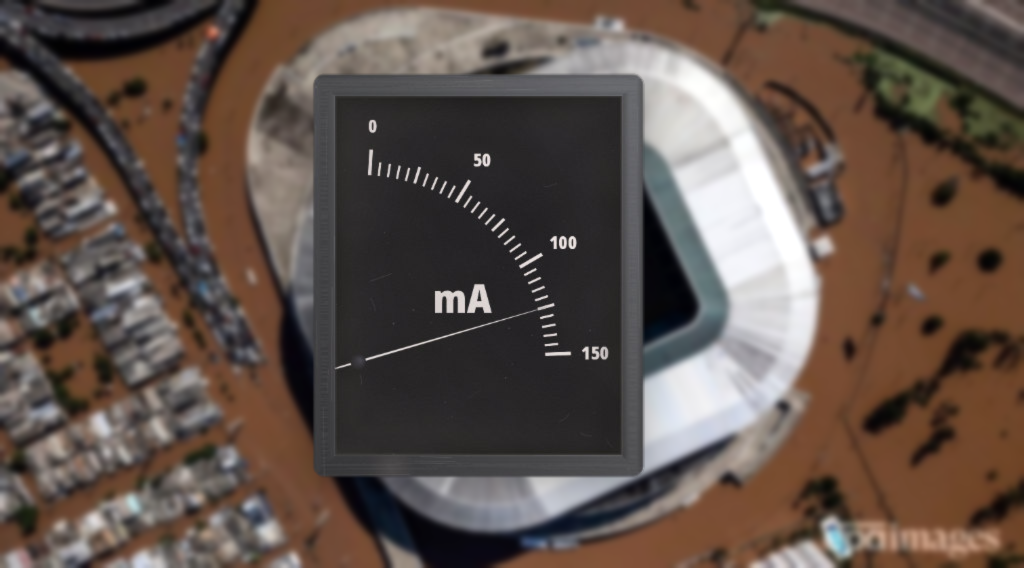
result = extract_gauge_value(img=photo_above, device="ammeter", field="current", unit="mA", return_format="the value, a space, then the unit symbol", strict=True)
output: 125 mA
